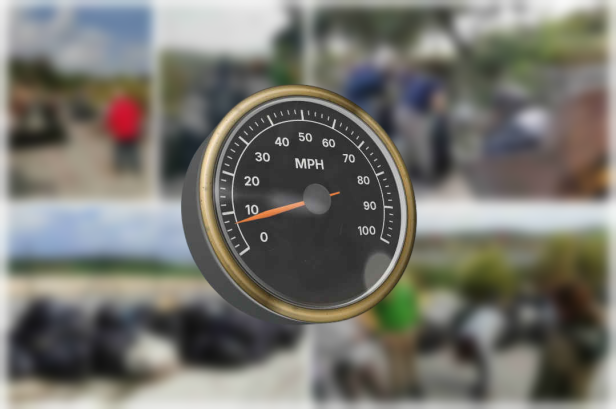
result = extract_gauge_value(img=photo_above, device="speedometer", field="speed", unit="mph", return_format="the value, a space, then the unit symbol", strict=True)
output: 7 mph
